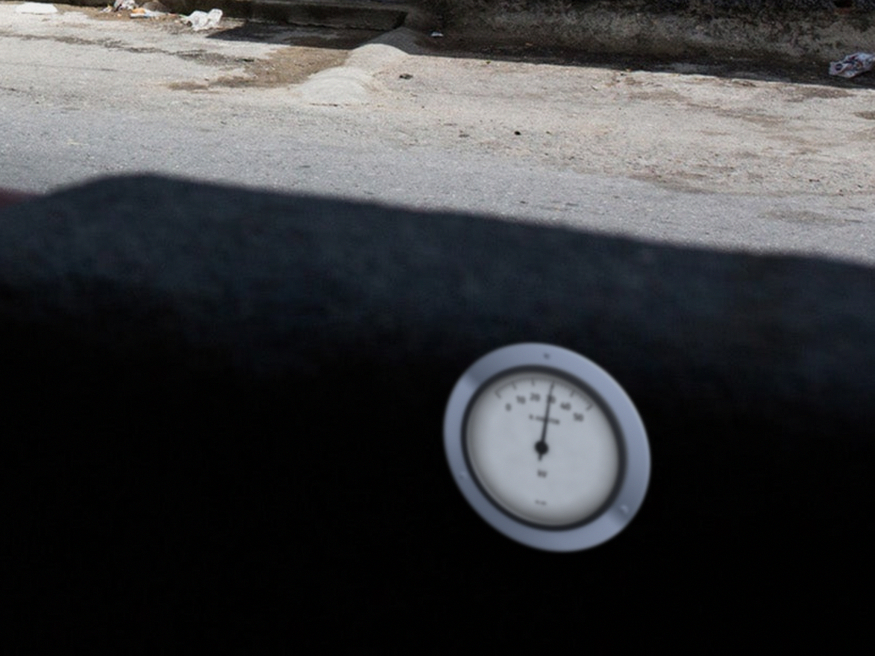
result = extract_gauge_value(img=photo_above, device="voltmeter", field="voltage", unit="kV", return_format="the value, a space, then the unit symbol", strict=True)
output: 30 kV
